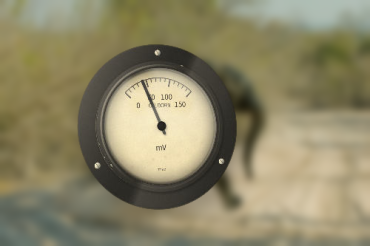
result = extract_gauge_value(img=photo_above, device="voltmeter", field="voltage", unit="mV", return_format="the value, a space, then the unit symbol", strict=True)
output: 40 mV
